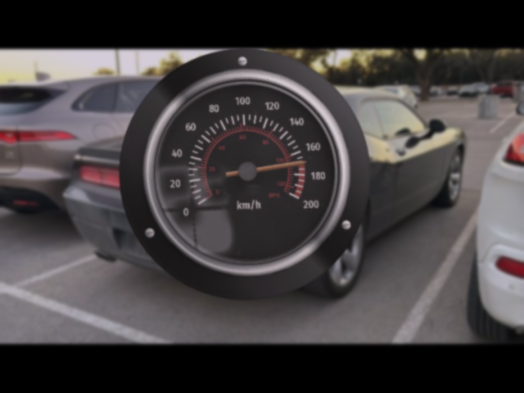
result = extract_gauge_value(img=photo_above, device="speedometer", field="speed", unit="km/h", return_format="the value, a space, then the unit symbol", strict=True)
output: 170 km/h
